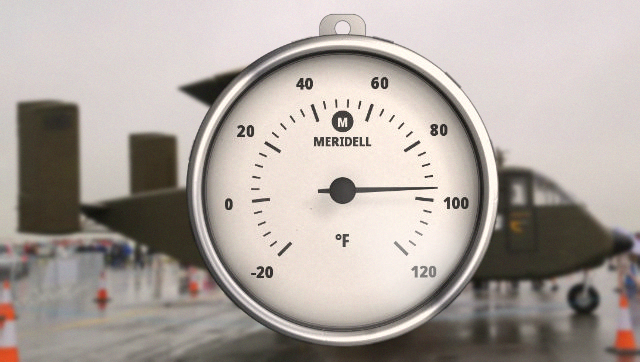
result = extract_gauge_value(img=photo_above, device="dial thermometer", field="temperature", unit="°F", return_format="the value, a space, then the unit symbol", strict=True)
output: 96 °F
